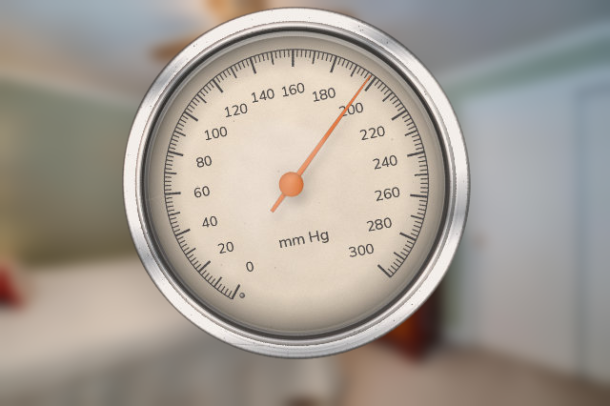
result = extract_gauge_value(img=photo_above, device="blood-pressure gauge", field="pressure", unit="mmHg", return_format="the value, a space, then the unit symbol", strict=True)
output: 198 mmHg
